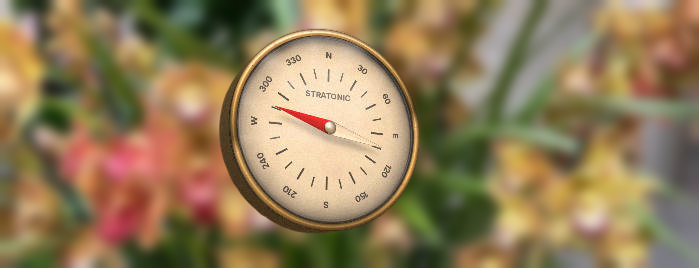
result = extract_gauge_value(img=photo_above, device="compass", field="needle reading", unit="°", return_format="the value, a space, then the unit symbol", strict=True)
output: 285 °
